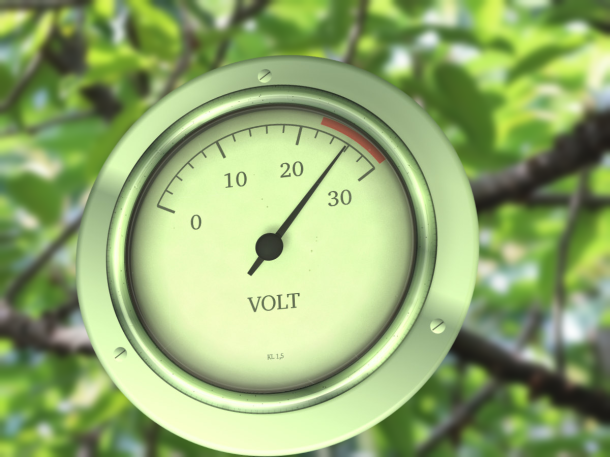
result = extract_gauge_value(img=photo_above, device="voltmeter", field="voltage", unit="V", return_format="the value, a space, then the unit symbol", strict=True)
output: 26 V
